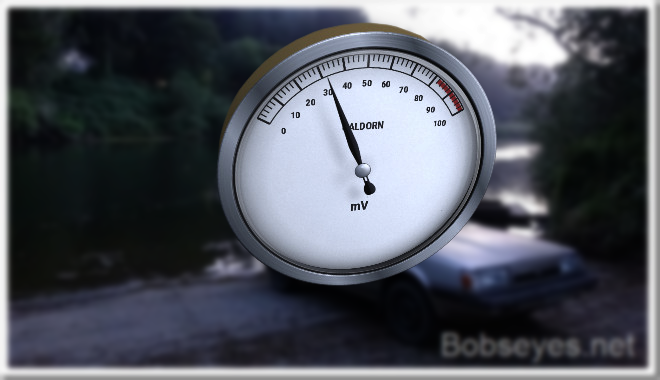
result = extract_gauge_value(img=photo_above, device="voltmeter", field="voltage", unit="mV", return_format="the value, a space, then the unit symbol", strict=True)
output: 32 mV
